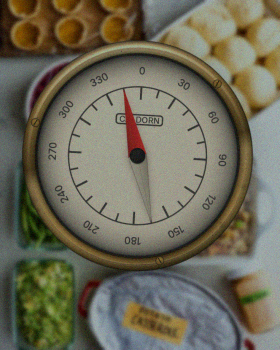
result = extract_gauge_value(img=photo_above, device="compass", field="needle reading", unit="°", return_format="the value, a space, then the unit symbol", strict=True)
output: 345 °
